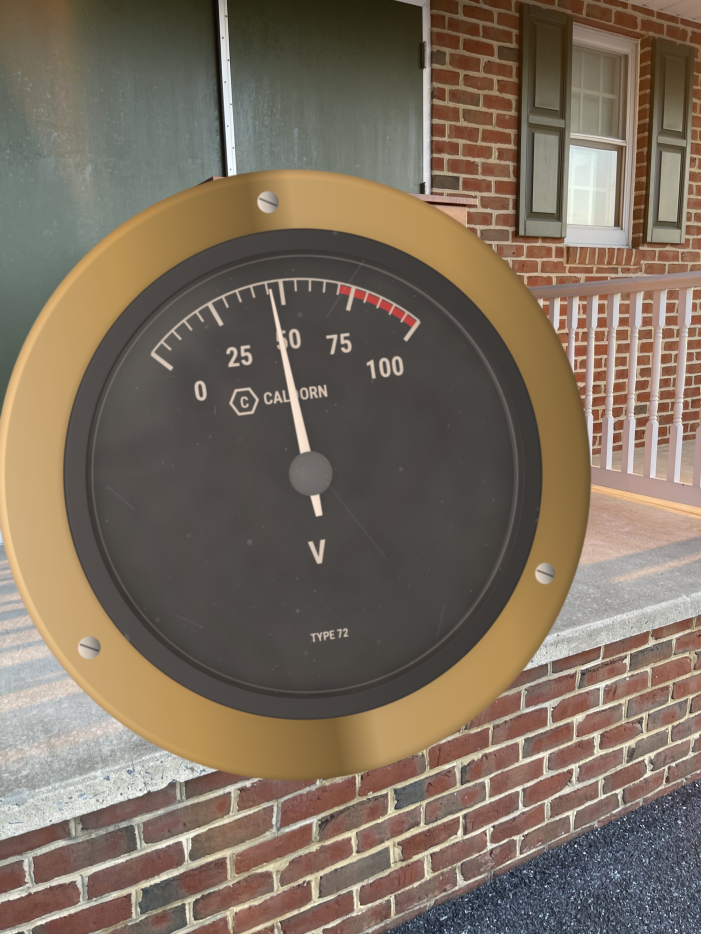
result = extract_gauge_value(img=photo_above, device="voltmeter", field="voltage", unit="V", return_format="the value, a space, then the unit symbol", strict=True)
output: 45 V
